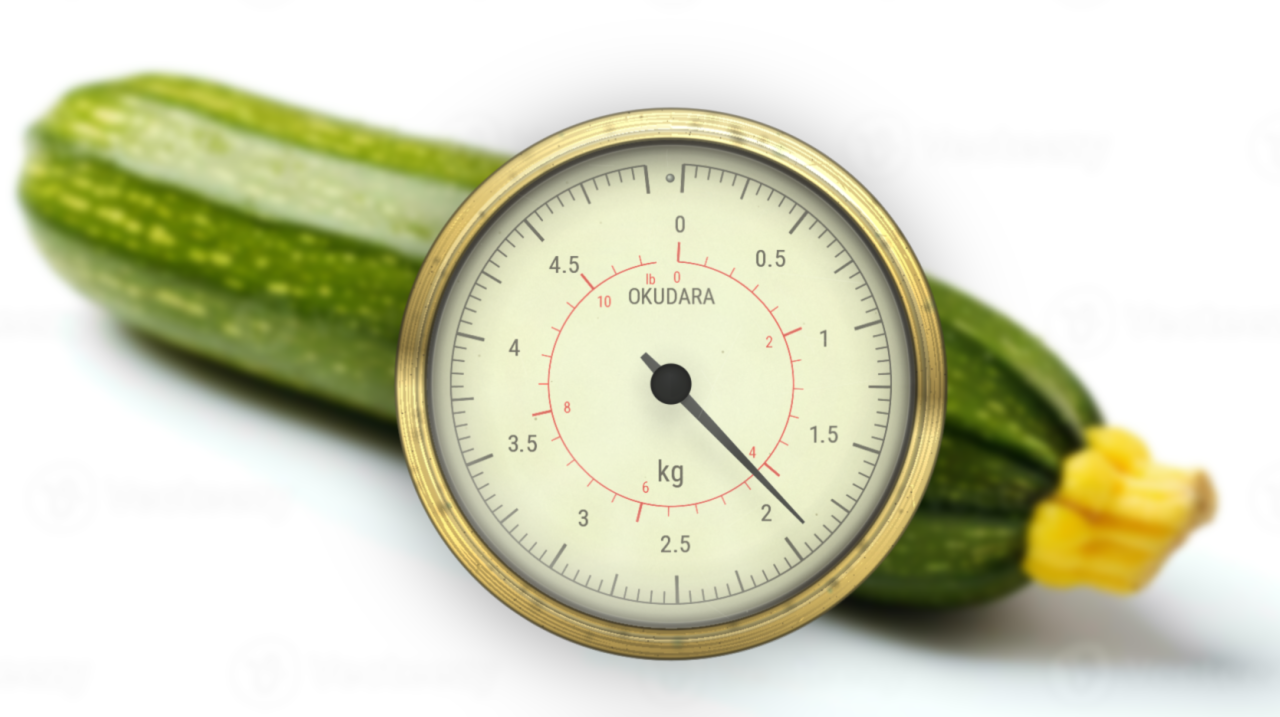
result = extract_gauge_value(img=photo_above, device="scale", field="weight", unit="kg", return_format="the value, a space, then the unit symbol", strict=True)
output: 1.9 kg
